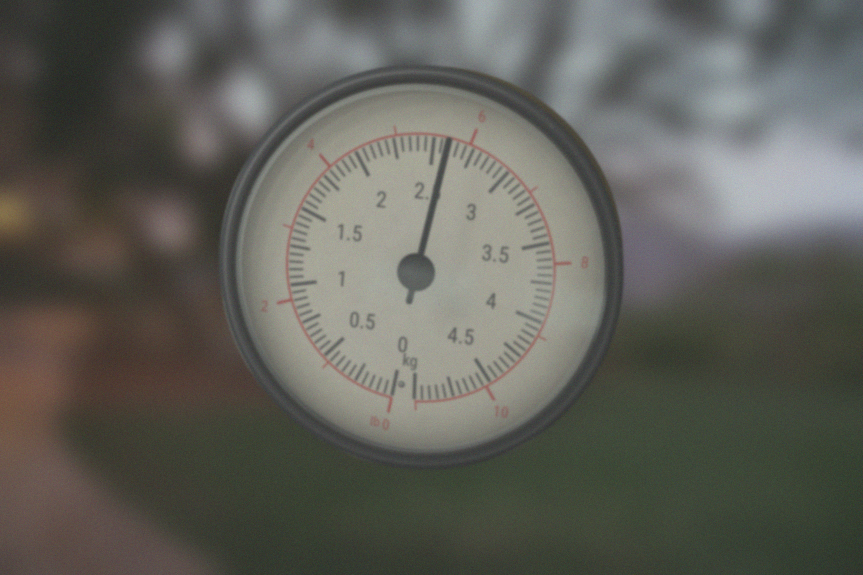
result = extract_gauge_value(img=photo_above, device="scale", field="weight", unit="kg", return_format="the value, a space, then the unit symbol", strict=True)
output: 2.6 kg
